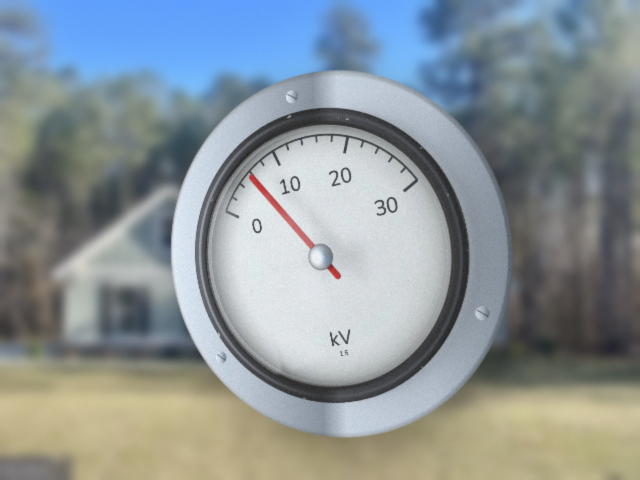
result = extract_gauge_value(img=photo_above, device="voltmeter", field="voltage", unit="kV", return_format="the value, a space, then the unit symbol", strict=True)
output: 6 kV
